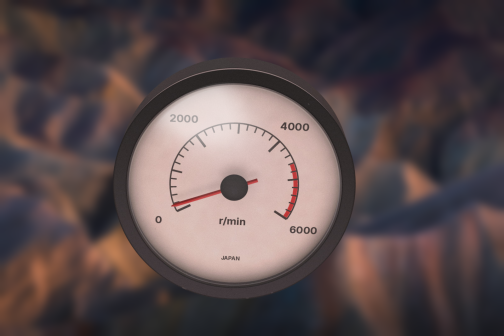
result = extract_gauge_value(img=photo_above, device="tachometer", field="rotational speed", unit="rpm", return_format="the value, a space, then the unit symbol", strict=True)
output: 200 rpm
